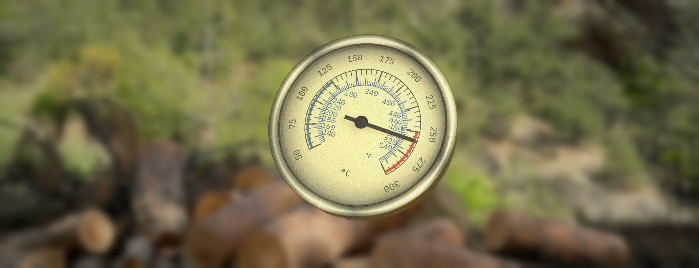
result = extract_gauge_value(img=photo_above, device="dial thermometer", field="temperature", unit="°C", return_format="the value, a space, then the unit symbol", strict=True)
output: 260 °C
